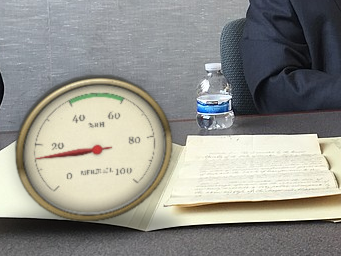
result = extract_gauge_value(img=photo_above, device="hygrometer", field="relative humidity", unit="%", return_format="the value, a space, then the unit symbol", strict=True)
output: 15 %
